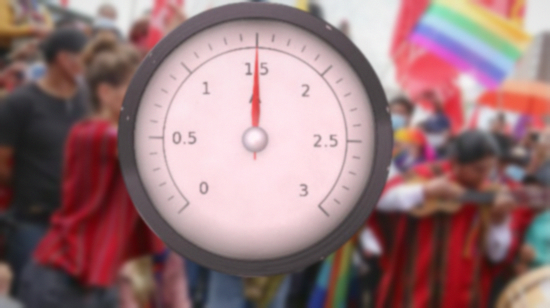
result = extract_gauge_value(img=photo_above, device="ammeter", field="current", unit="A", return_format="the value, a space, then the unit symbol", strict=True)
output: 1.5 A
